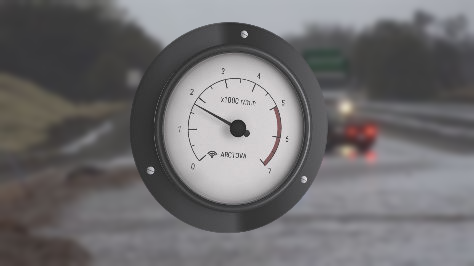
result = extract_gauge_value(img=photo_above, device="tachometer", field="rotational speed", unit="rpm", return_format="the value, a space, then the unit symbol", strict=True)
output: 1750 rpm
